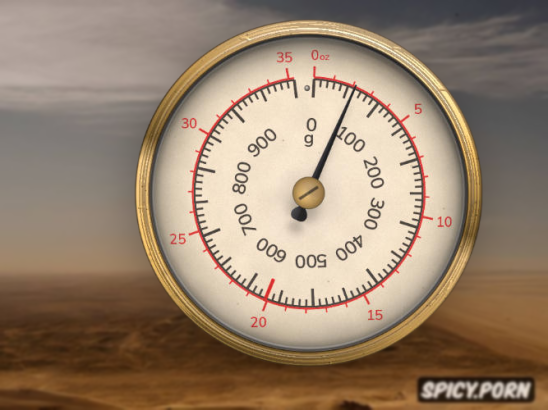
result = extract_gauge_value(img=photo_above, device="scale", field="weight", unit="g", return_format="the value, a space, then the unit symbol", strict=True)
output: 60 g
